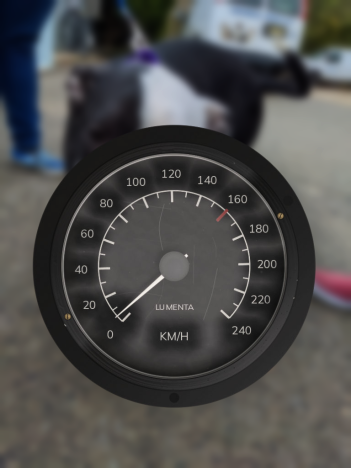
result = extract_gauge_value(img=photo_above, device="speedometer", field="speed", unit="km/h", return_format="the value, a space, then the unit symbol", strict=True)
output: 5 km/h
